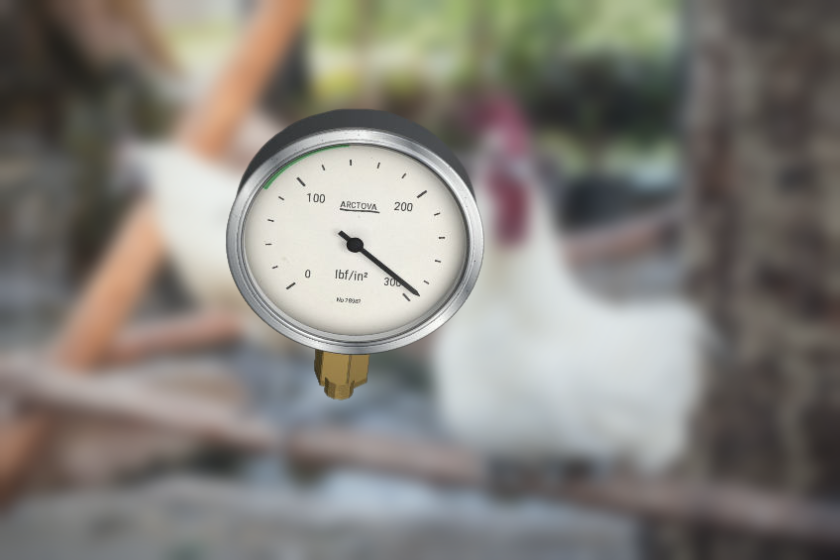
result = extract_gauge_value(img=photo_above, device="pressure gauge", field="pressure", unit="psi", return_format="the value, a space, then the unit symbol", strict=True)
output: 290 psi
